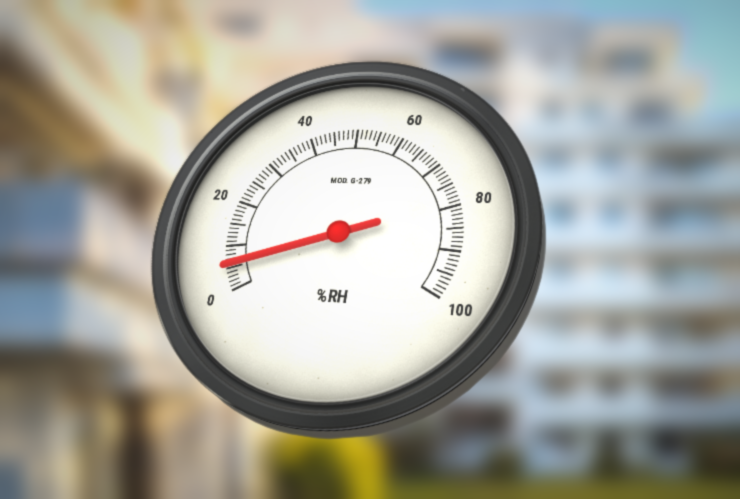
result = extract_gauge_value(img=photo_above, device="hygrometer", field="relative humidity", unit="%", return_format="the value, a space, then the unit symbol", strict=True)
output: 5 %
